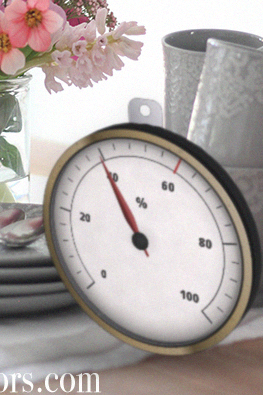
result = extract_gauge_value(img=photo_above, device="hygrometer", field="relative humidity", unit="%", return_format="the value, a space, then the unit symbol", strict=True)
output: 40 %
